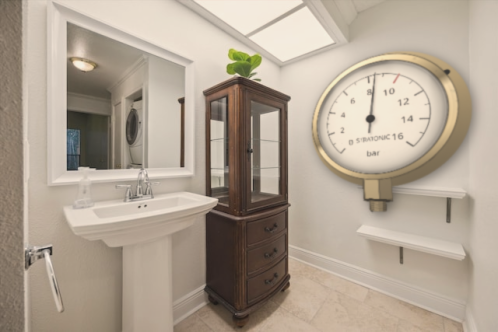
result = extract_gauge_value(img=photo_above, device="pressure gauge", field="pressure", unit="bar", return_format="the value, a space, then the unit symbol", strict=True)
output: 8.5 bar
